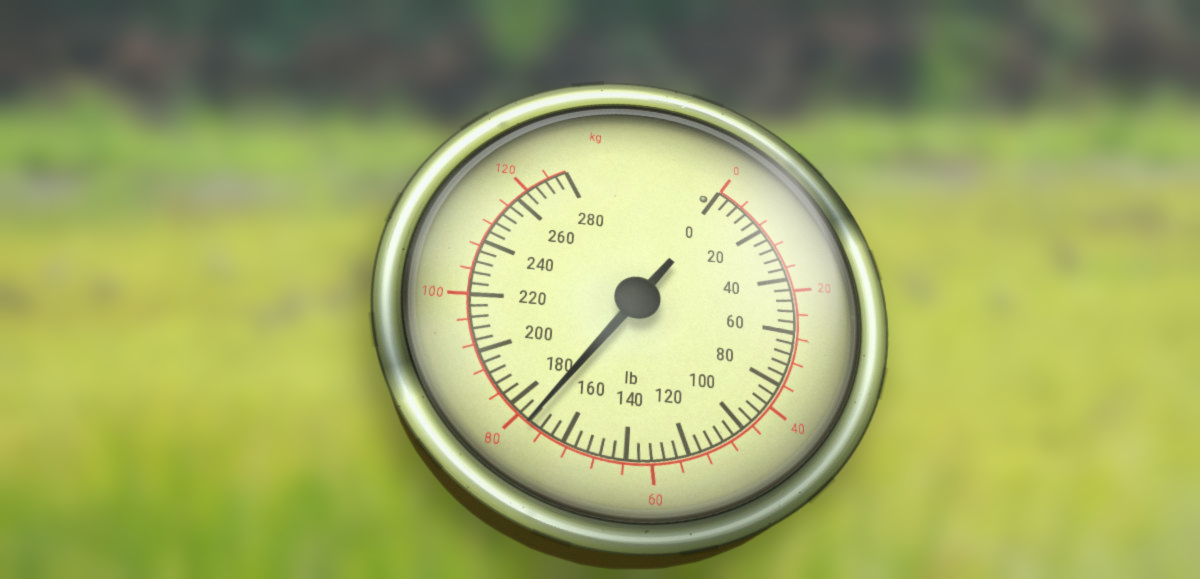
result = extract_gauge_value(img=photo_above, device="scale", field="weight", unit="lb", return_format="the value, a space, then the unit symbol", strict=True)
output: 172 lb
